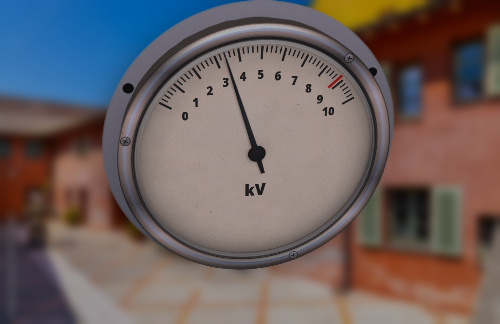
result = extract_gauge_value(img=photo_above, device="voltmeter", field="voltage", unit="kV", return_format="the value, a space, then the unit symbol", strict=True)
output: 3.4 kV
